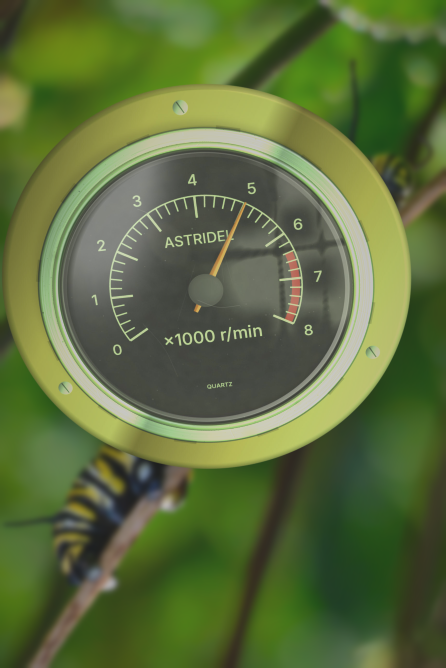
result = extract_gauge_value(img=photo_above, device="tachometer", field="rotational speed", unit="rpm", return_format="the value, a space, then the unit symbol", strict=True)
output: 5000 rpm
